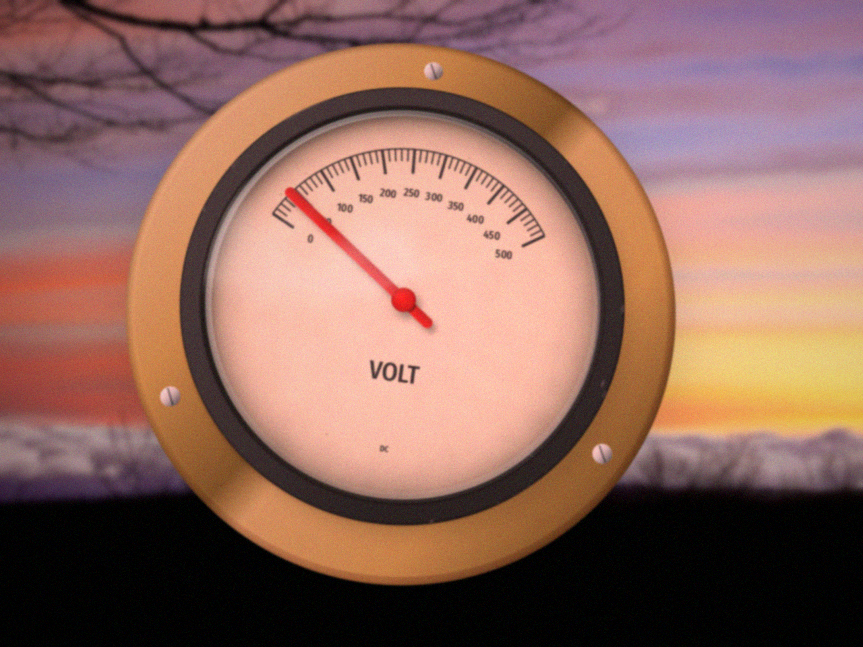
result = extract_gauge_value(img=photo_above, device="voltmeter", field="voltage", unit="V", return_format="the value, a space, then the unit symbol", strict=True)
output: 40 V
